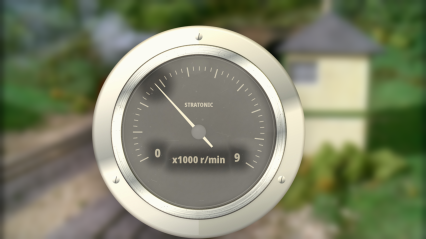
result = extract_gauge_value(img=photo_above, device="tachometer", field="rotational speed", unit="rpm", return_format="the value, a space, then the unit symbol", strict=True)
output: 2800 rpm
